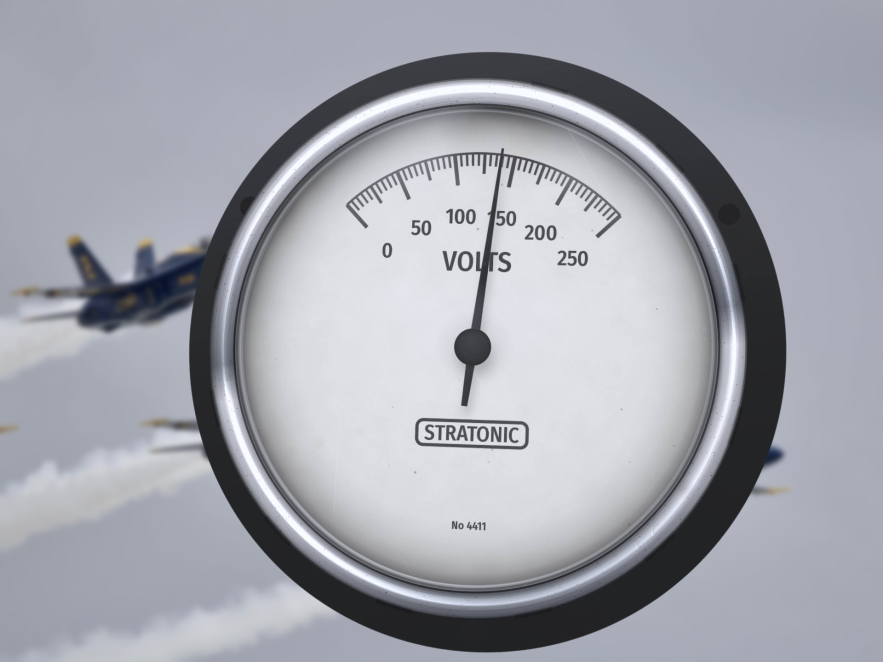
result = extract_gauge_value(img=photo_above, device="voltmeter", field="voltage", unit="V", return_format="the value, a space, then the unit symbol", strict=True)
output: 140 V
